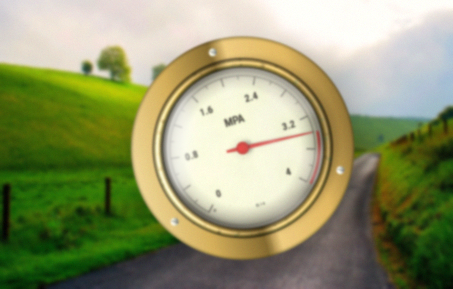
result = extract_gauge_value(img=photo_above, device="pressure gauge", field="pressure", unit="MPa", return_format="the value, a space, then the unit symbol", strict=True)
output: 3.4 MPa
